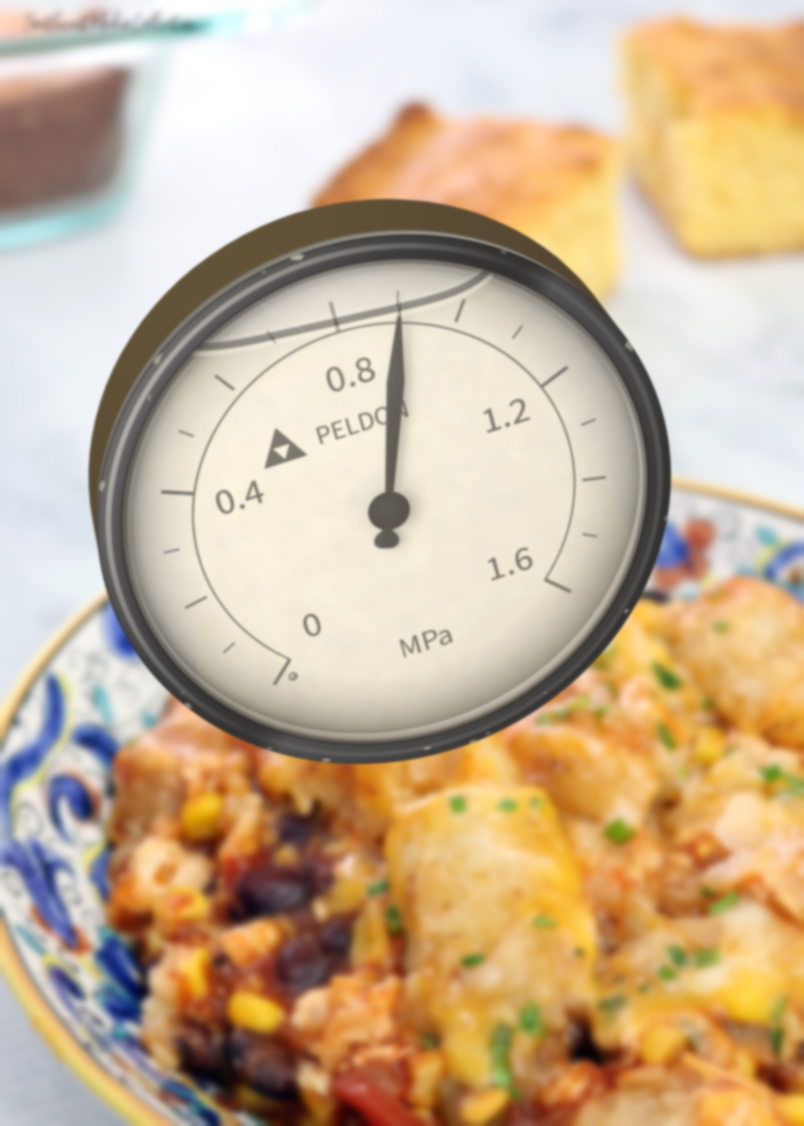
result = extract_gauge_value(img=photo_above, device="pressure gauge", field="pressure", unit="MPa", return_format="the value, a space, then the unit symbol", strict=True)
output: 0.9 MPa
